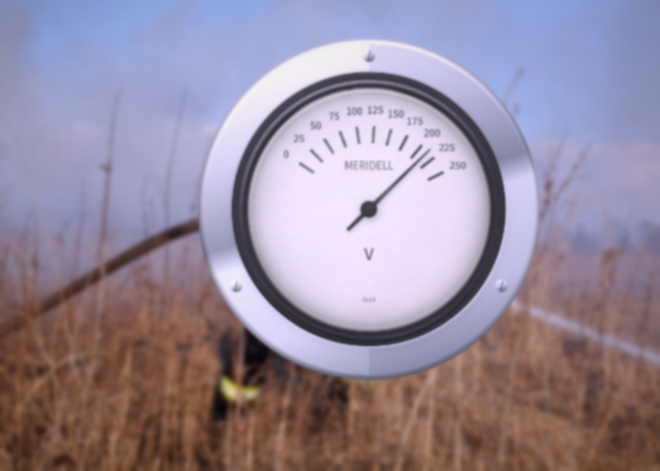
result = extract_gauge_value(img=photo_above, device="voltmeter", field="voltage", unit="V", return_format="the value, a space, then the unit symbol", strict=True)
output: 212.5 V
